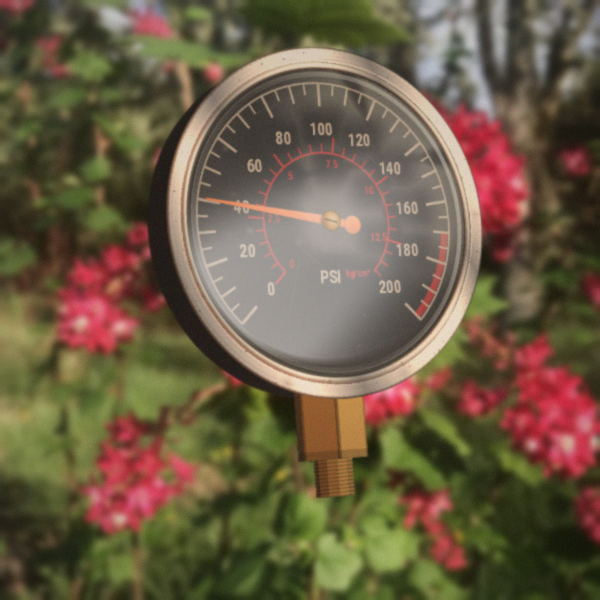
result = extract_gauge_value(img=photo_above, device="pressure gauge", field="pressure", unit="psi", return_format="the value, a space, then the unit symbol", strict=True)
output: 40 psi
